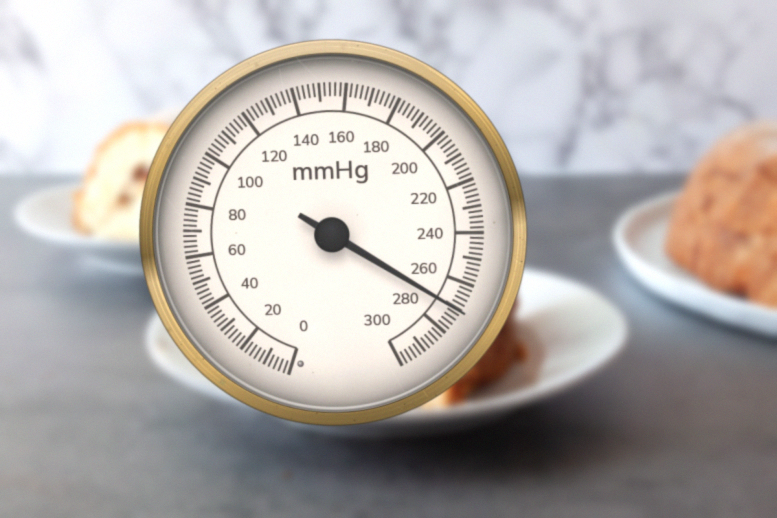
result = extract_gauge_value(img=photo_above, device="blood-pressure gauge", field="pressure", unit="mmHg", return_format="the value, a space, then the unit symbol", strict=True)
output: 270 mmHg
